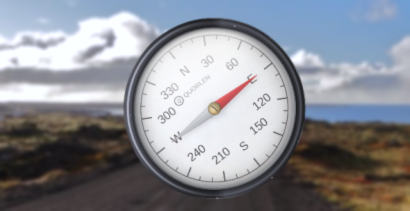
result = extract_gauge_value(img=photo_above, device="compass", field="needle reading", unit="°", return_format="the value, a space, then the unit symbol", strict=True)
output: 90 °
